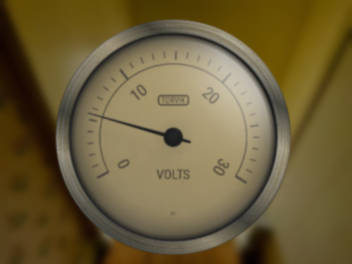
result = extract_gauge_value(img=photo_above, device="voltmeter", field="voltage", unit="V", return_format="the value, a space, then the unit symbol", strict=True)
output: 5.5 V
